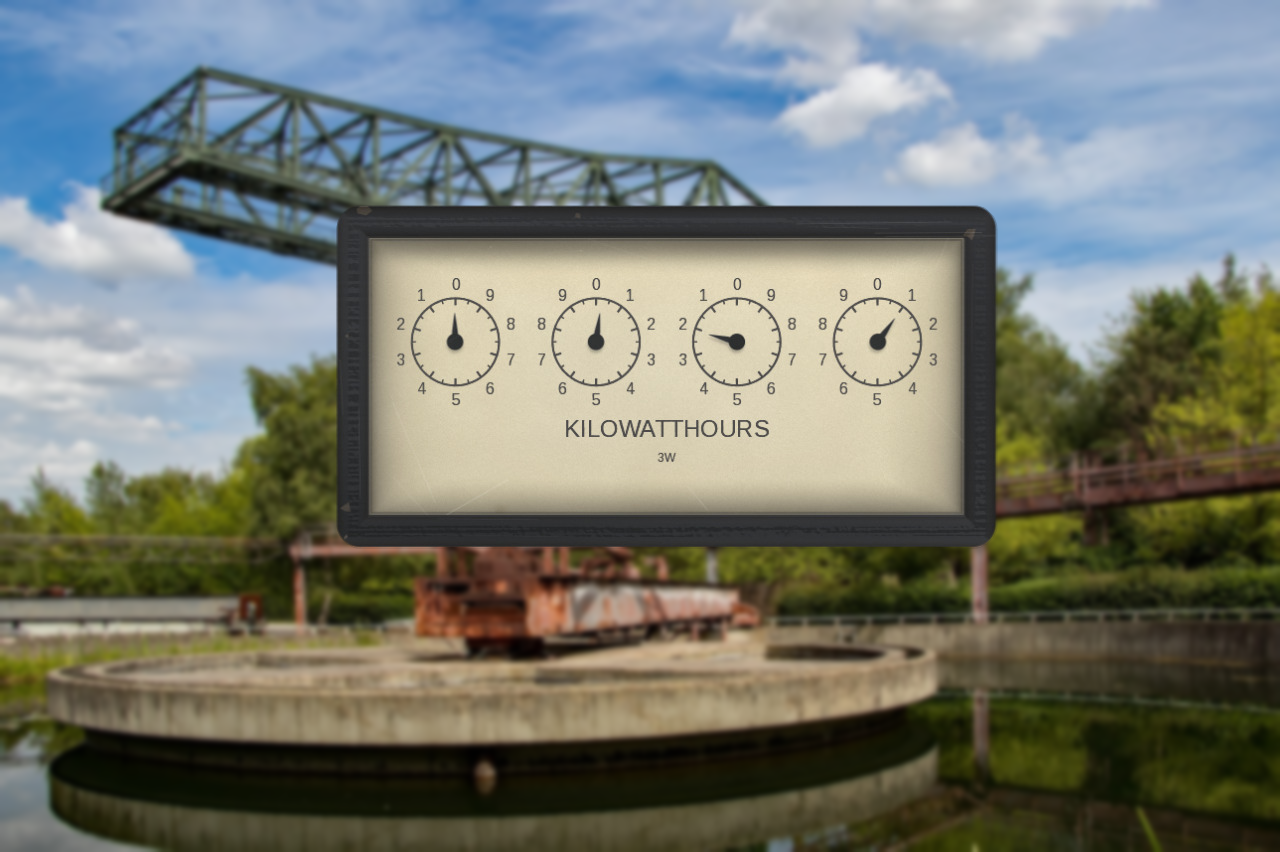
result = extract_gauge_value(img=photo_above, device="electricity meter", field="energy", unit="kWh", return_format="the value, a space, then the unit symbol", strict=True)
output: 21 kWh
